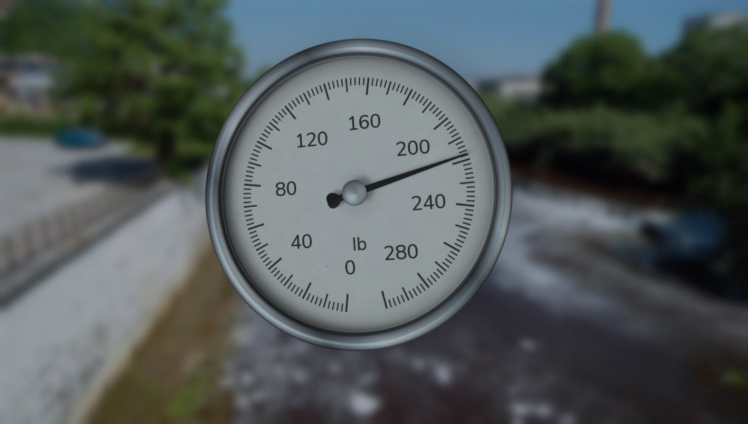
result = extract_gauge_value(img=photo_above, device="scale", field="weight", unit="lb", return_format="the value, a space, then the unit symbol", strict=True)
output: 218 lb
